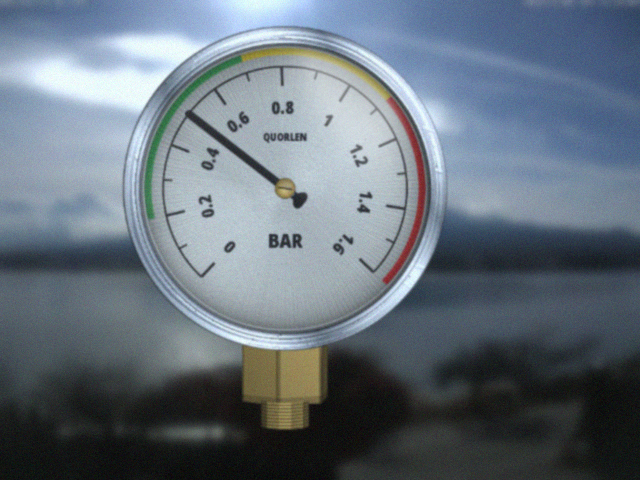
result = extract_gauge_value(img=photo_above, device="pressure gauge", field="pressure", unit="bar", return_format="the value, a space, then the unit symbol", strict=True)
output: 0.5 bar
